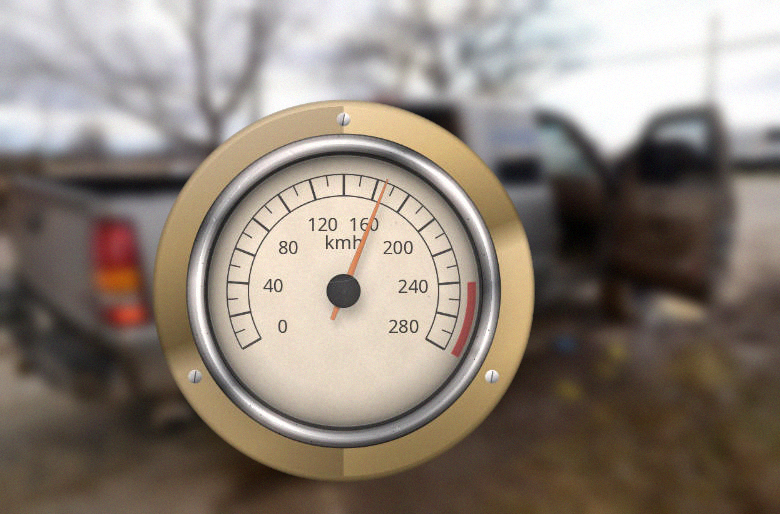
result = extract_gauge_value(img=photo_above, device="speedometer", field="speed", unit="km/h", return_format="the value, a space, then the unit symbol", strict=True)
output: 165 km/h
